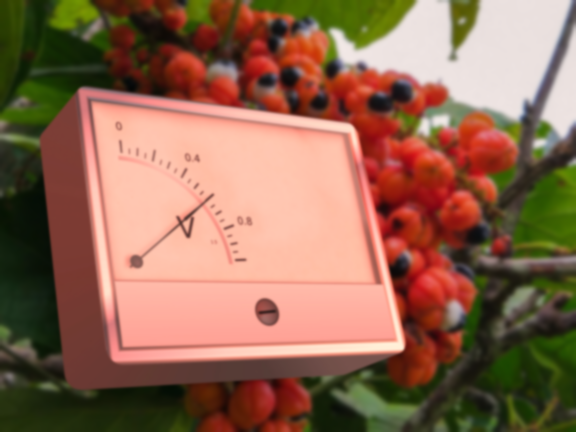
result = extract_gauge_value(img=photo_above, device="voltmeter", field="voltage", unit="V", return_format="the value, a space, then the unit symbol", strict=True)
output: 0.6 V
